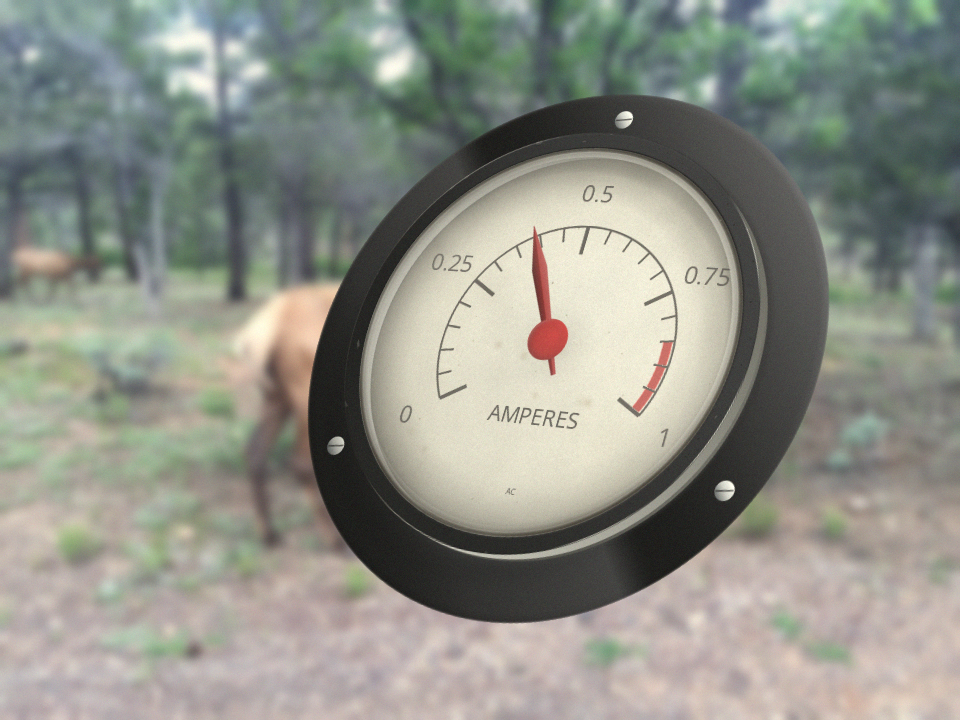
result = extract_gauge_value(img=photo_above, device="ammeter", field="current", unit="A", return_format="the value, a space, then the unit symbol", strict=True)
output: 0.4 A
